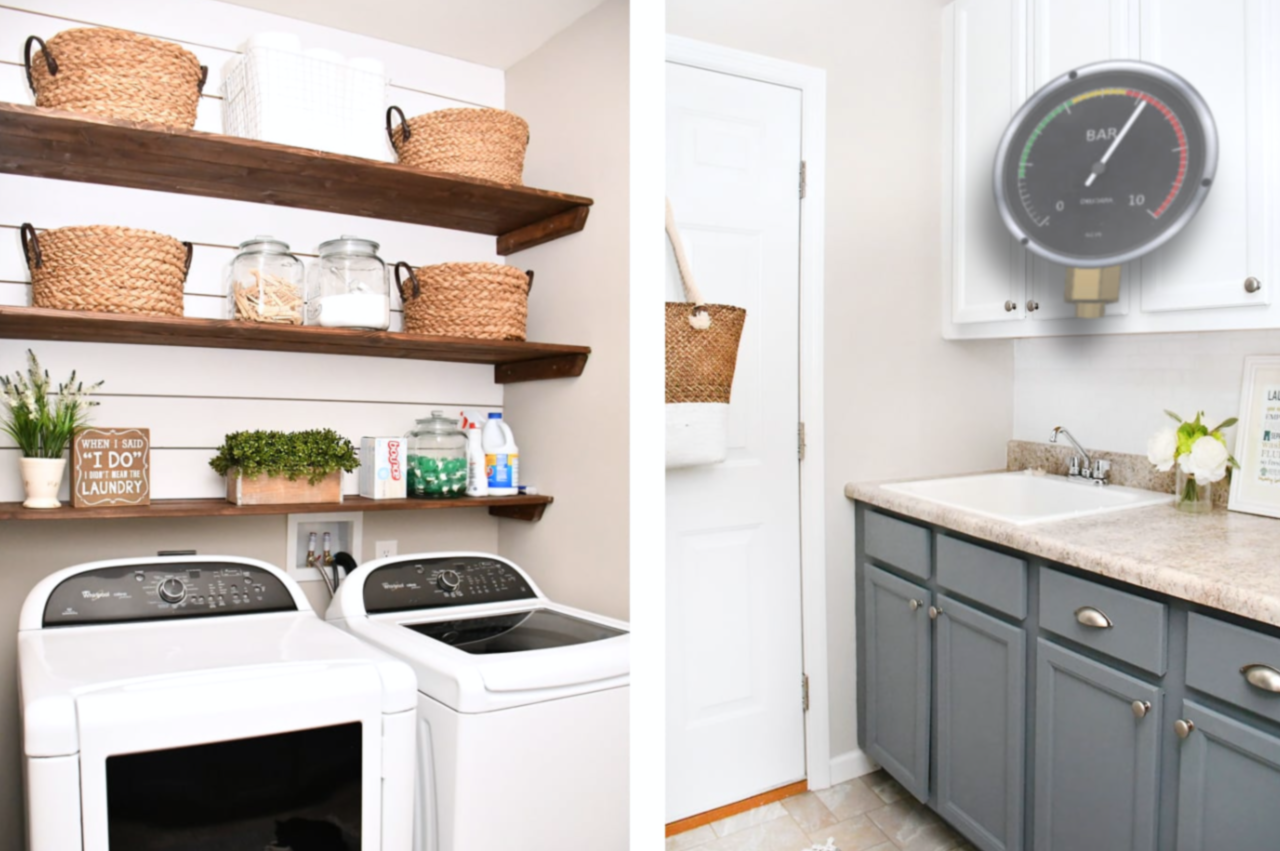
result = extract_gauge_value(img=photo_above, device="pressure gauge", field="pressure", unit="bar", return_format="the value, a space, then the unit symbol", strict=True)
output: 6.2 bar
